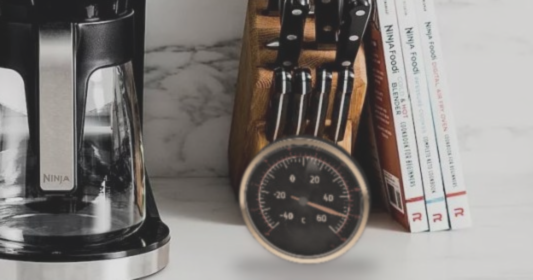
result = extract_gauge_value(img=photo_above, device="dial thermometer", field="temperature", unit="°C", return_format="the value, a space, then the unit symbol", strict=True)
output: 50 °C
